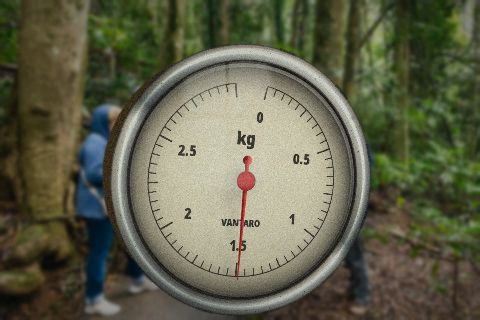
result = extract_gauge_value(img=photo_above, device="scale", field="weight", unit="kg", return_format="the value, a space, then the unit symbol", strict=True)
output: 1.5 kg
